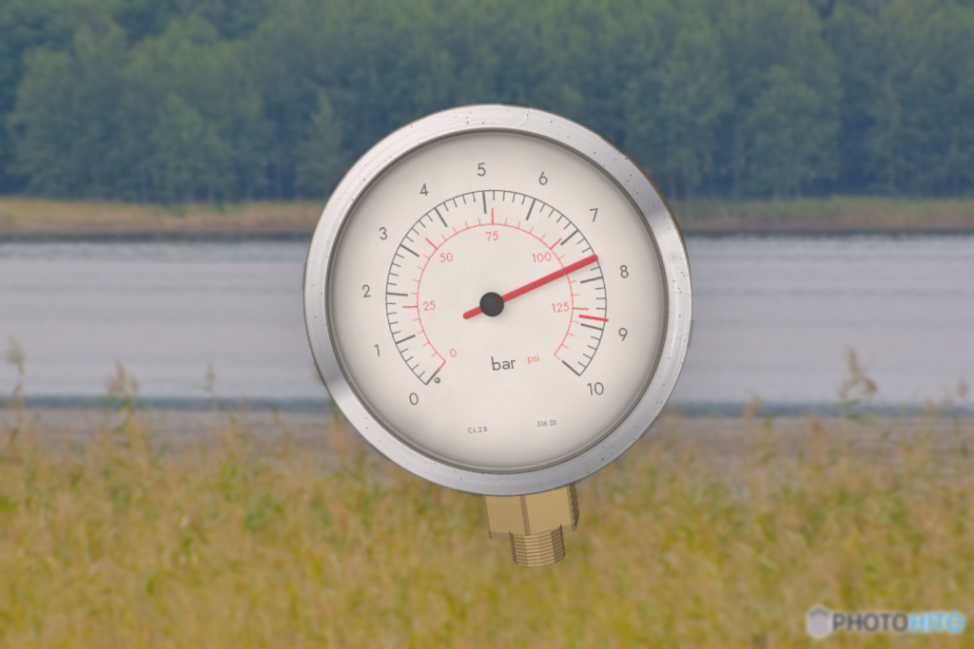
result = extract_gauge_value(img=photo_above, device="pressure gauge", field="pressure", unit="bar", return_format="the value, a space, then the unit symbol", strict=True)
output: 7.6 bar
